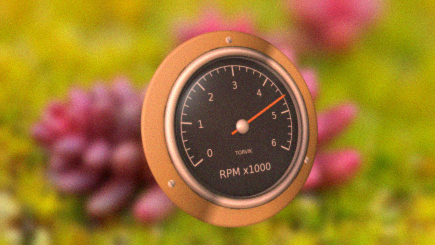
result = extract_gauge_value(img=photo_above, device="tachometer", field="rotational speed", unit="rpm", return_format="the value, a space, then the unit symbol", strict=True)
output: 4600 rpm
